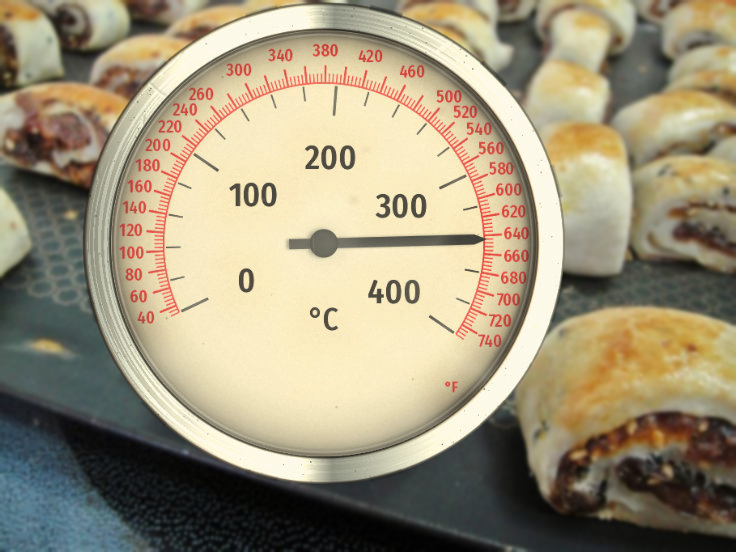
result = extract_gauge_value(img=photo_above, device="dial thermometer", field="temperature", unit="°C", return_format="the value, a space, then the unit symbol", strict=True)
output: 340 °C
